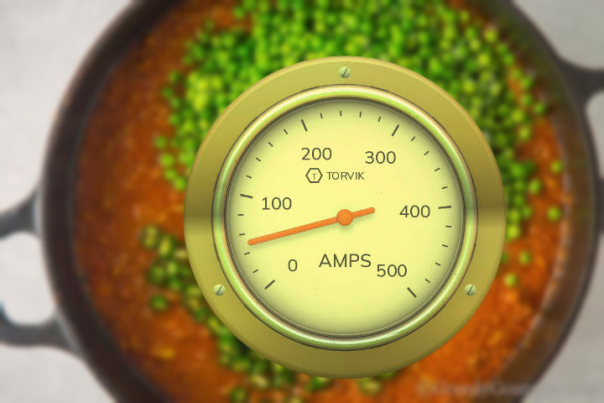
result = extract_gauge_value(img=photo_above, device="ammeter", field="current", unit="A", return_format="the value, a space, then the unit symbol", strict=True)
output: 50 A
